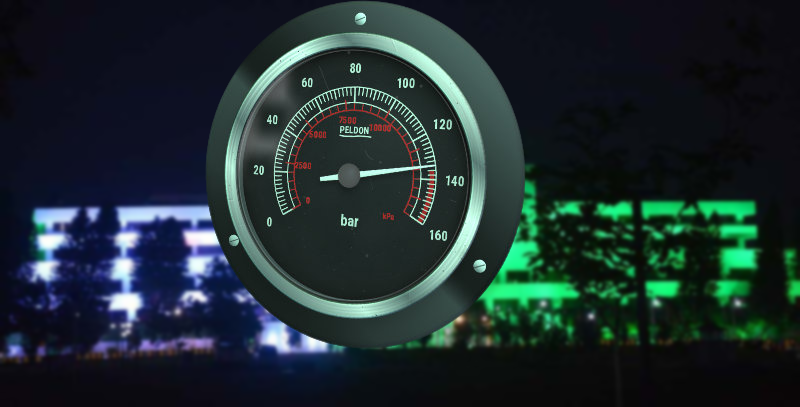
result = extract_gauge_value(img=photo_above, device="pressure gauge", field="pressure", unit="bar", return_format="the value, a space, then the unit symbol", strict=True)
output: 134 bar
